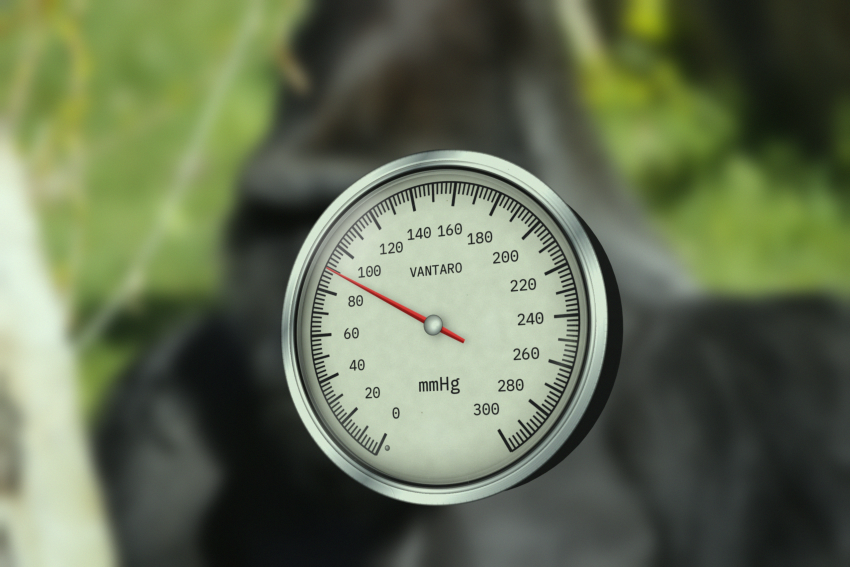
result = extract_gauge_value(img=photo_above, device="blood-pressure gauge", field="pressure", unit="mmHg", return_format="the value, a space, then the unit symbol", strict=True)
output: 90 mmHg
